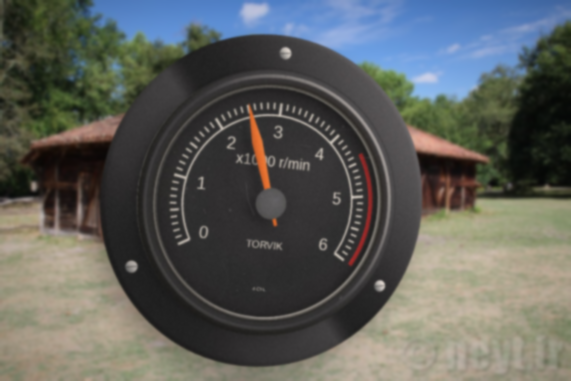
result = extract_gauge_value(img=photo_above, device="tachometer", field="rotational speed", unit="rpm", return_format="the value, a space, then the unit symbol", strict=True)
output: 2500 rpm
